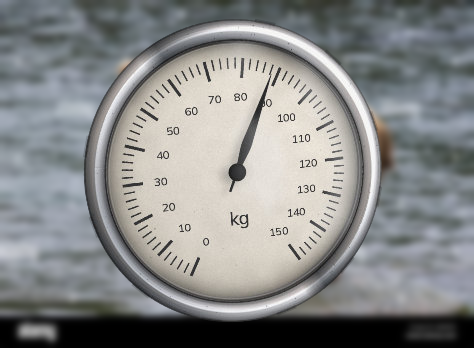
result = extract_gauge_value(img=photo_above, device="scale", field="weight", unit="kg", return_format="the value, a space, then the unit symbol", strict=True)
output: 88 kg
